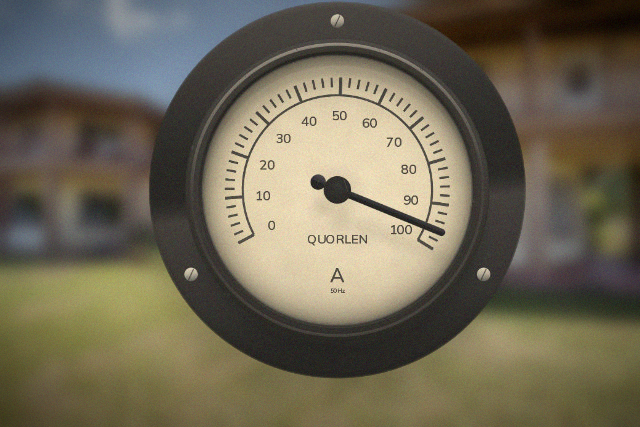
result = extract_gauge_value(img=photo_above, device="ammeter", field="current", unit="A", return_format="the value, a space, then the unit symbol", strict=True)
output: 96 A
